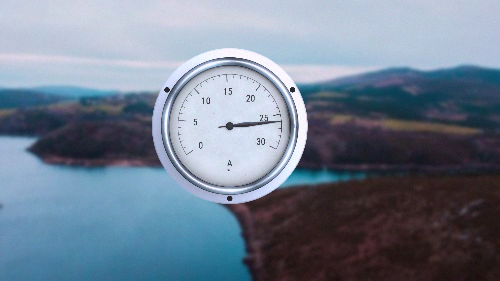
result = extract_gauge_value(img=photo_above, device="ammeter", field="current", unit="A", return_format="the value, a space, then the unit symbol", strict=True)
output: 26 A
